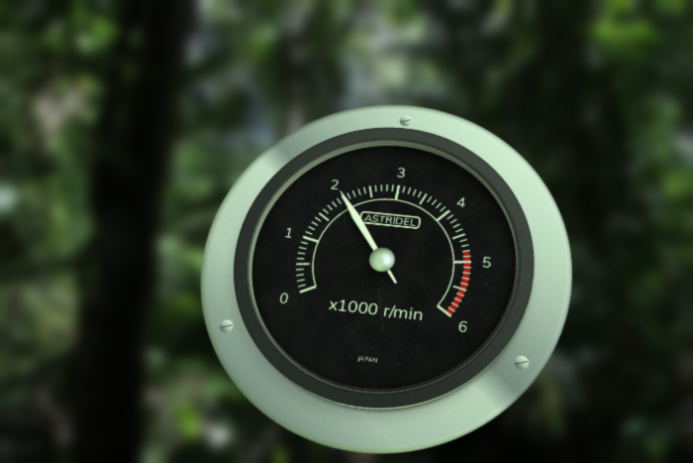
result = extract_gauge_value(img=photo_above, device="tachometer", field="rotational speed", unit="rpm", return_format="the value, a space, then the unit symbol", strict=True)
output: 2000 rpm
